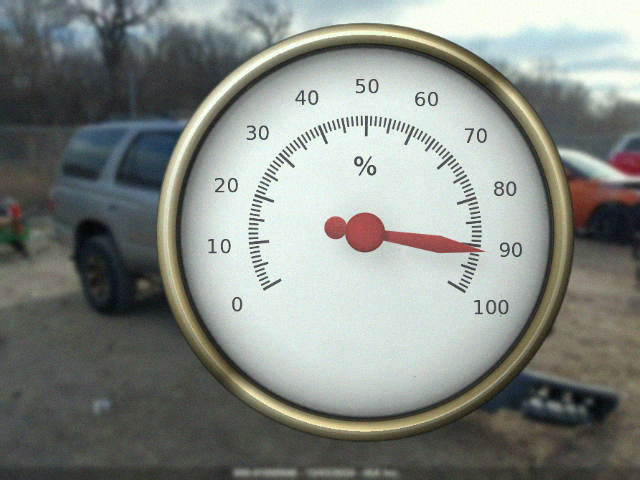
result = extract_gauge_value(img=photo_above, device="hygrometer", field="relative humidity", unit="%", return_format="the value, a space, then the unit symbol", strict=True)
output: 91 %
